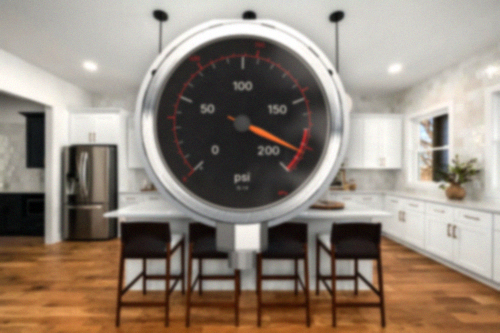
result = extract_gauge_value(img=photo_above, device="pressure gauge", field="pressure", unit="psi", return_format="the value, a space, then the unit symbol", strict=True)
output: 185 psi
